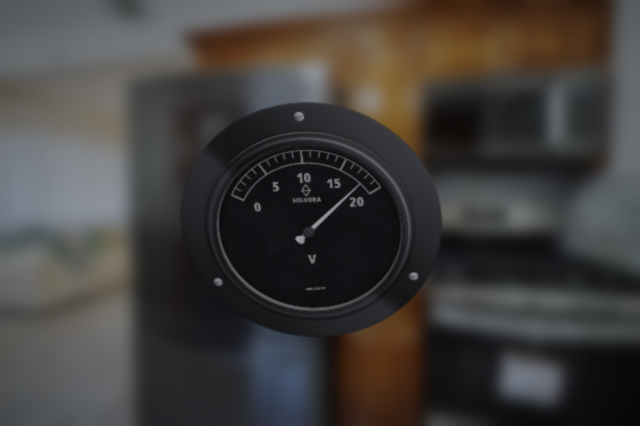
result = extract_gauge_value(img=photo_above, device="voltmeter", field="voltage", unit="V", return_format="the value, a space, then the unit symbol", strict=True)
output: 18 V
